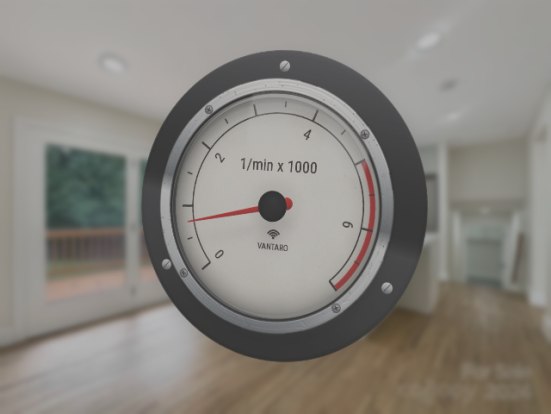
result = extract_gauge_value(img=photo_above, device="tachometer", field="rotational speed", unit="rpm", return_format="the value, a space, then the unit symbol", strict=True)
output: 750 rpm
